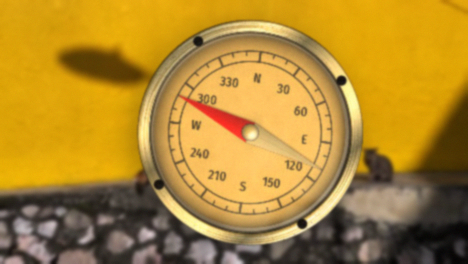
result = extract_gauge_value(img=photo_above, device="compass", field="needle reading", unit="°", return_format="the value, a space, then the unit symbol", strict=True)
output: 290 °
